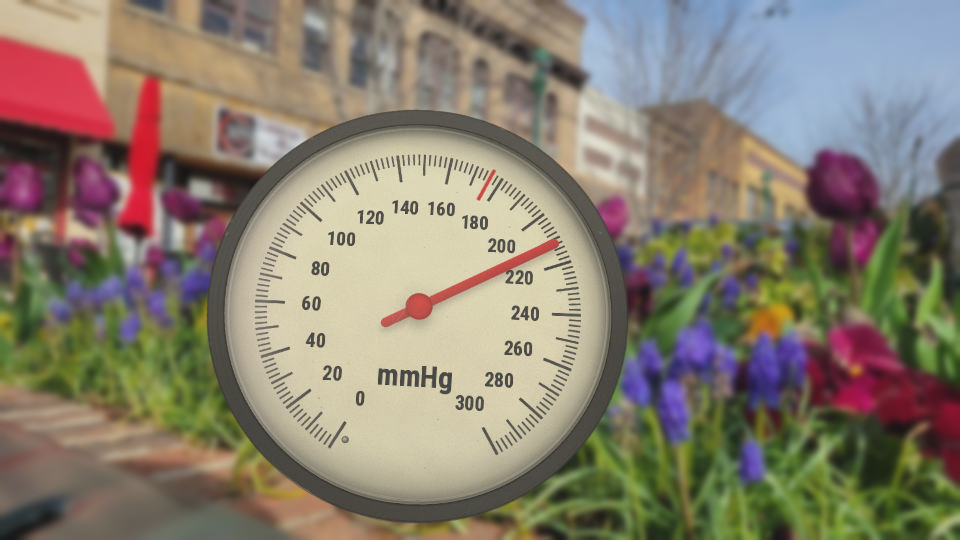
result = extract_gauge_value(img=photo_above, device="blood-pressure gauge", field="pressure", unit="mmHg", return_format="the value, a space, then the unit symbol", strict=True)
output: 212 mmHg
